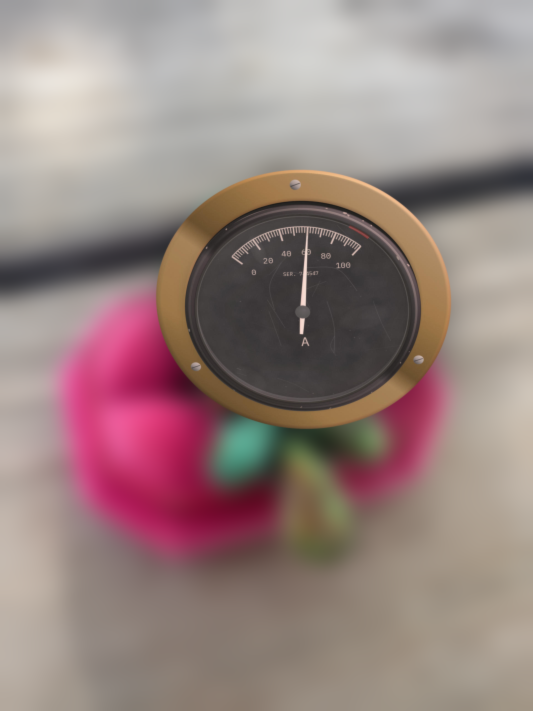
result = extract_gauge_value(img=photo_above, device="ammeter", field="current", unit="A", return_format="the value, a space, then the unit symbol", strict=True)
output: 60 A
